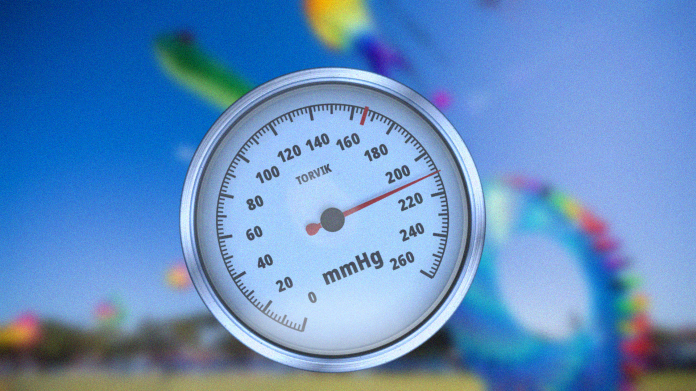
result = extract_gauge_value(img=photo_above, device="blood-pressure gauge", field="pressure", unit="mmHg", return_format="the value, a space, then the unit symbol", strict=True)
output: 210 mmHg
